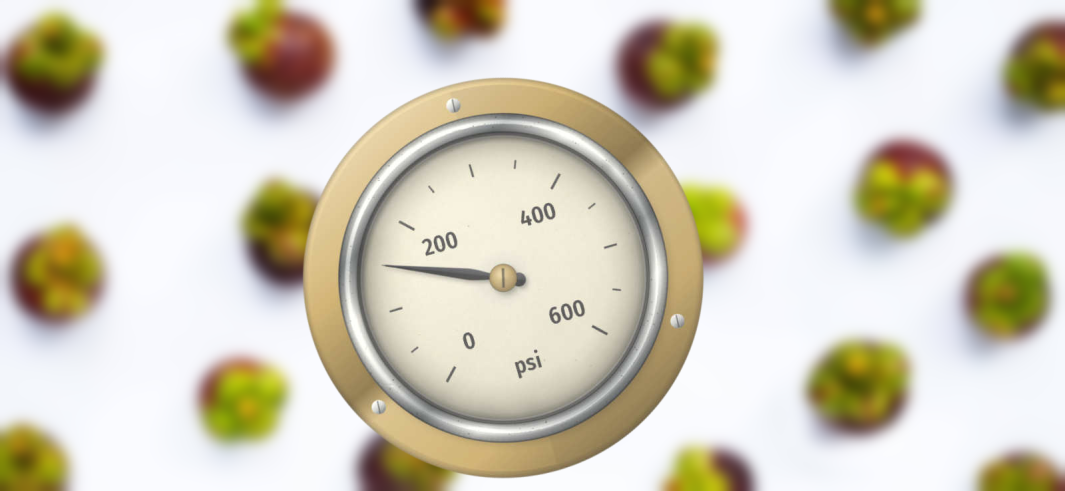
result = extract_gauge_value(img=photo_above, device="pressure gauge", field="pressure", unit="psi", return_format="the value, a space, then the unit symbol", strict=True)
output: 150 psi
